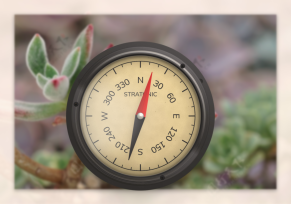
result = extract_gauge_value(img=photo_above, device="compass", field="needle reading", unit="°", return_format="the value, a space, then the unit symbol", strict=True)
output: 15 °
